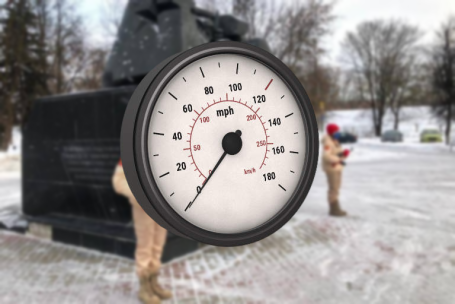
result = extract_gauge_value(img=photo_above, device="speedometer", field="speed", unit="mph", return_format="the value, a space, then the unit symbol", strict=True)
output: 0 mph
